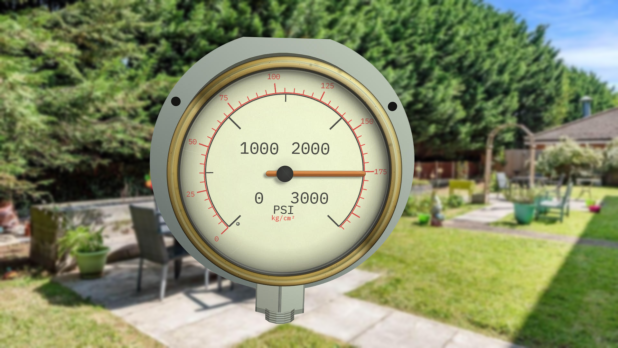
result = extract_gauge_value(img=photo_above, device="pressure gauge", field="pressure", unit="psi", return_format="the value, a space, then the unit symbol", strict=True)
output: 2500 psi
